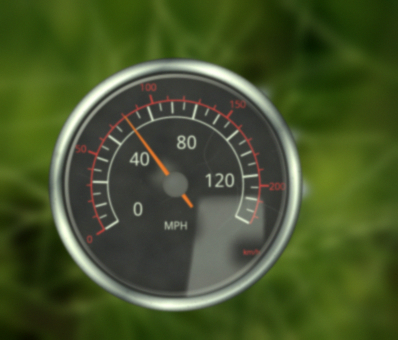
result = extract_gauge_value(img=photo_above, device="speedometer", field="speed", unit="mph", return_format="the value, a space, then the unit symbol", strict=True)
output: 50 mph
